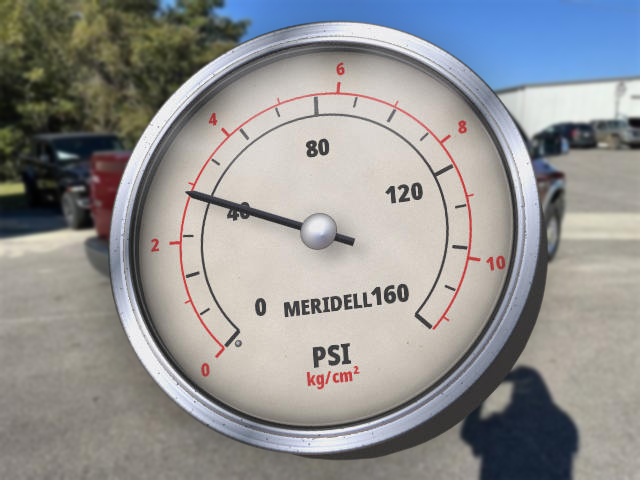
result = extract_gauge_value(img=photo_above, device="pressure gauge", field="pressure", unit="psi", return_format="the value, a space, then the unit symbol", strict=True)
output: 40 psi
